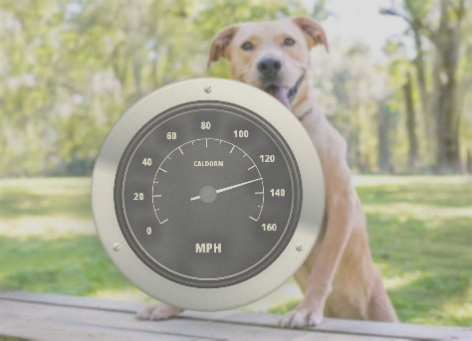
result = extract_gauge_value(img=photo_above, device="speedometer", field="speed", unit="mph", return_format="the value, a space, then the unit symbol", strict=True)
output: 130 mph
